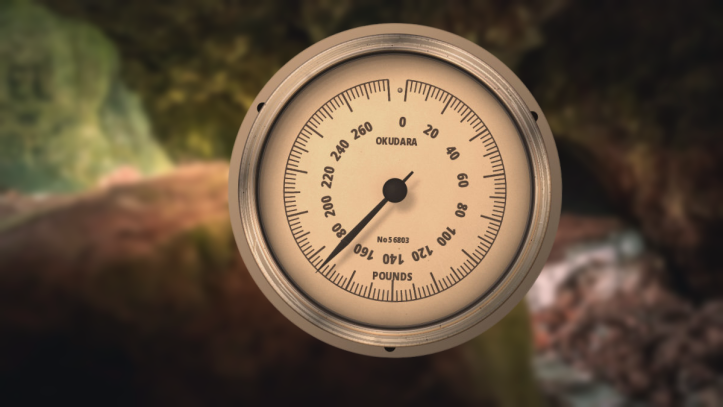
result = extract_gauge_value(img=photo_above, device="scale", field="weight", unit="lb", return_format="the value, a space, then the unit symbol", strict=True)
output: 174 lb
